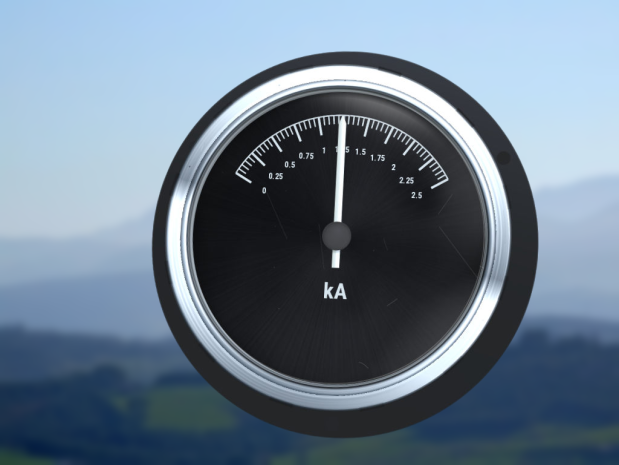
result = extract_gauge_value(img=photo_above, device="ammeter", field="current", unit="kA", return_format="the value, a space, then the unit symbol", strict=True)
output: 1.25 kA
